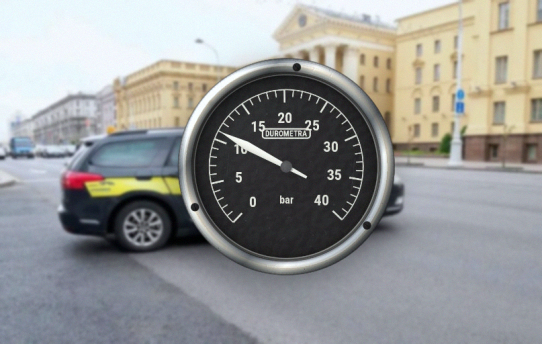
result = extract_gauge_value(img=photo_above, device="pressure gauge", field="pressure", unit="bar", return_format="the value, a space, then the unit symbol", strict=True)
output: 11 bar
